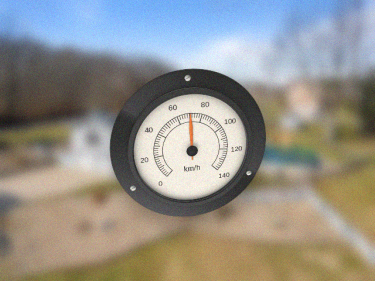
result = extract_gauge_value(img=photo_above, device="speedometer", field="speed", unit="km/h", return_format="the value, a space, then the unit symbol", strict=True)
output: 70 km/h
